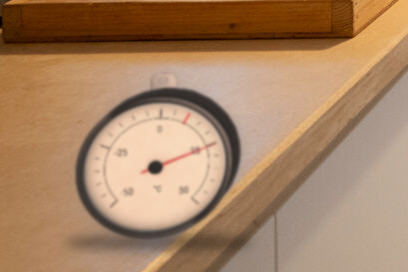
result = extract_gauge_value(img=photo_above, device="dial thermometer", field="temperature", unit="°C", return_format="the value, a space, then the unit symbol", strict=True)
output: 25 °C
